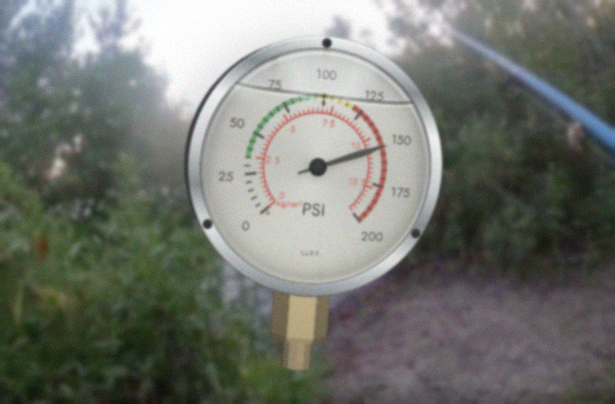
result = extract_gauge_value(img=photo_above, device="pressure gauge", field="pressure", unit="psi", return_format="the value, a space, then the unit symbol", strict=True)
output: 150 psi
